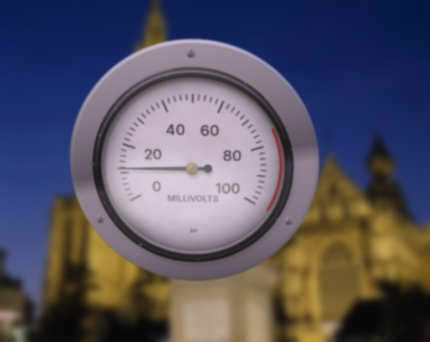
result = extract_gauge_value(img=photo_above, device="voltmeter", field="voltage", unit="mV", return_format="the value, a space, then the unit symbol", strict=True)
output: 12 mV
